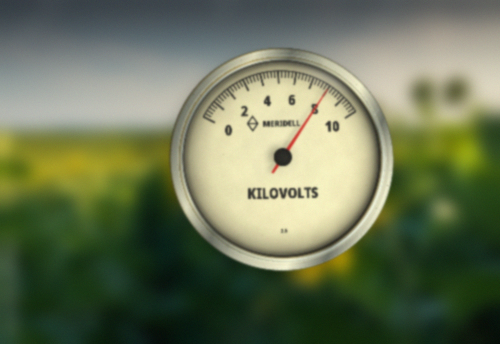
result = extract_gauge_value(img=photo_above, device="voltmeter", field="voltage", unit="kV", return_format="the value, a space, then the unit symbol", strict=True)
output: 8 kV
